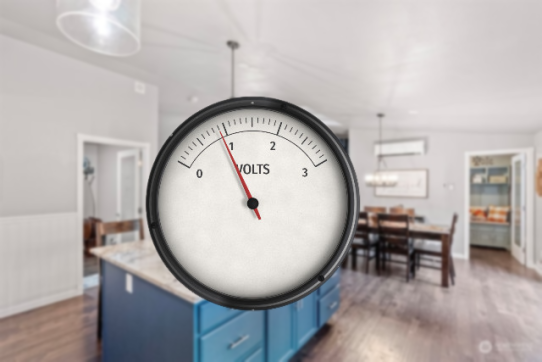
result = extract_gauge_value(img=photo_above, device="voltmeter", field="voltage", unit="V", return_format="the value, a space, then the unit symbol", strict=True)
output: 0.9 V
